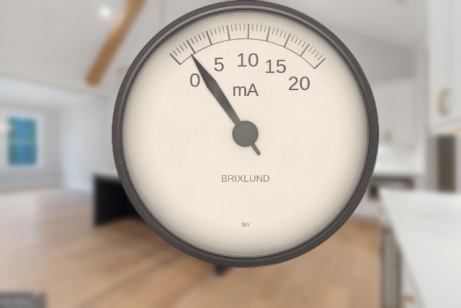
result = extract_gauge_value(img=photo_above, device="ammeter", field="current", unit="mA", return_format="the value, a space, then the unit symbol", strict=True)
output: 2 mA
